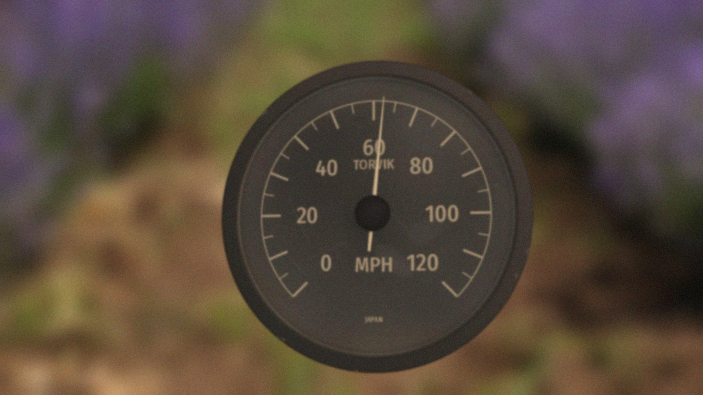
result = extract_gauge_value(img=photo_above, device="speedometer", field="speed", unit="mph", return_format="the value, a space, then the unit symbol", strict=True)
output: 62.5 mph
